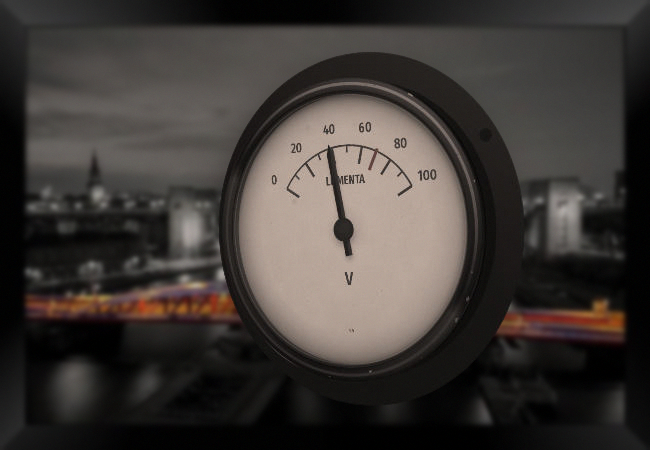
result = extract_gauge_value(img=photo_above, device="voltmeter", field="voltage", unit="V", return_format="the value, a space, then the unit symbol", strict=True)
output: 40 V
